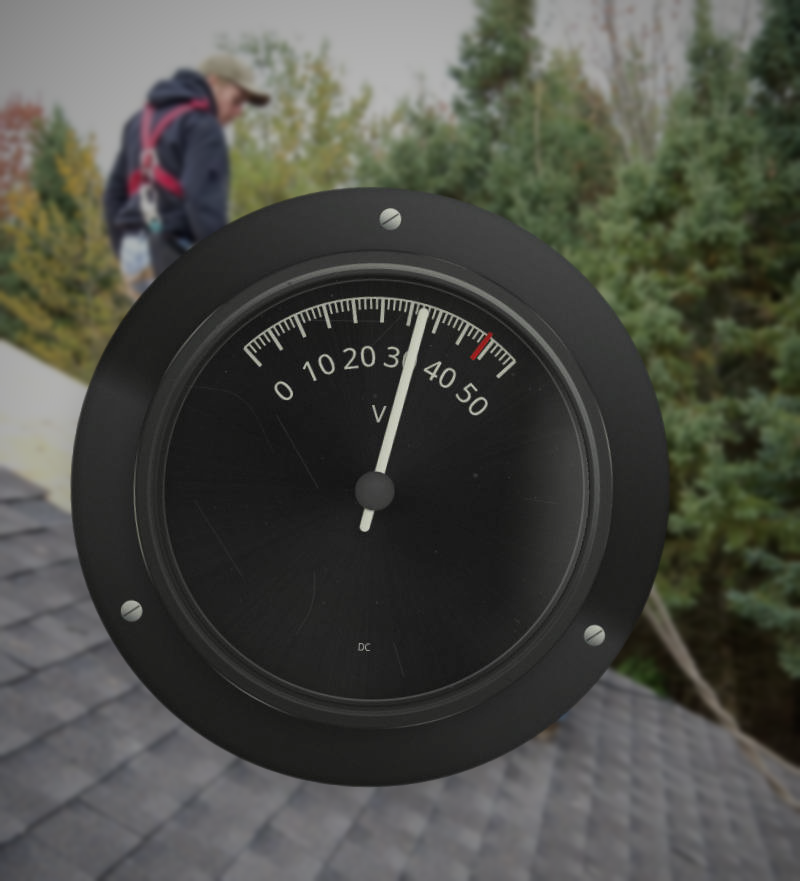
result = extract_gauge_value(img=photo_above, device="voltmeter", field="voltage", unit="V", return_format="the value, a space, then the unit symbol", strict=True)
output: 32 V
